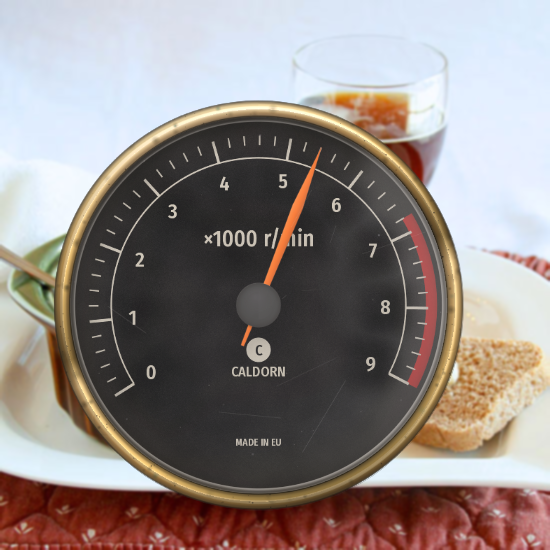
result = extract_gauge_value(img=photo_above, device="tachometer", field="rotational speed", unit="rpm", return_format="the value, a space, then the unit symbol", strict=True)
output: 5400 rpm
